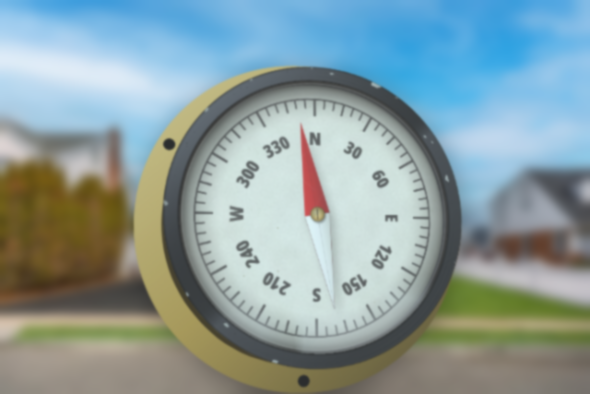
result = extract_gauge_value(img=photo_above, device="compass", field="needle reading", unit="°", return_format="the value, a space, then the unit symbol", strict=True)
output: 350 °
